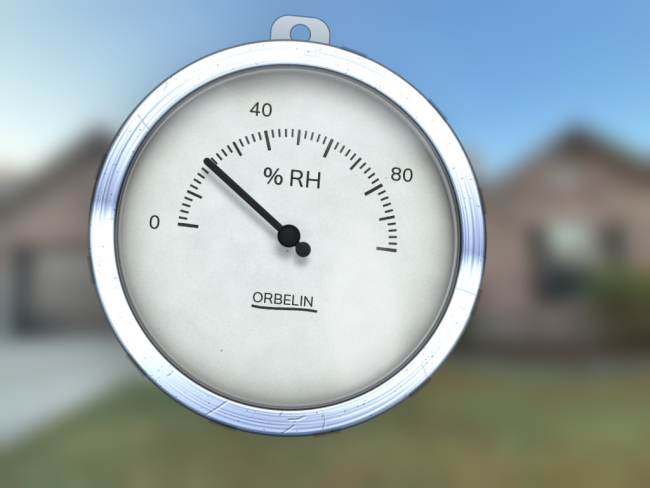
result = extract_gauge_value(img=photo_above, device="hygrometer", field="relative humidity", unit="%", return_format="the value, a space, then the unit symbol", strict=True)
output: 20 %
